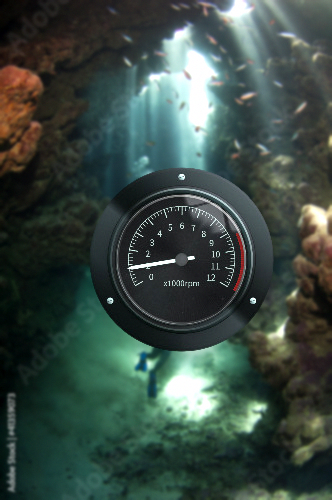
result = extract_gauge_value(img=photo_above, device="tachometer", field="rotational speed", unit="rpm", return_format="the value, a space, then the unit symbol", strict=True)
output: 1000 rpm
